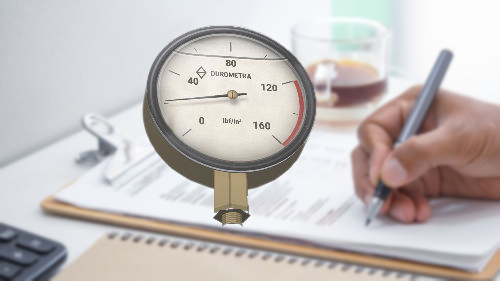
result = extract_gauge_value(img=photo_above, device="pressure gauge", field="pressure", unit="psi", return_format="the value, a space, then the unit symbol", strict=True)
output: 20 psi
